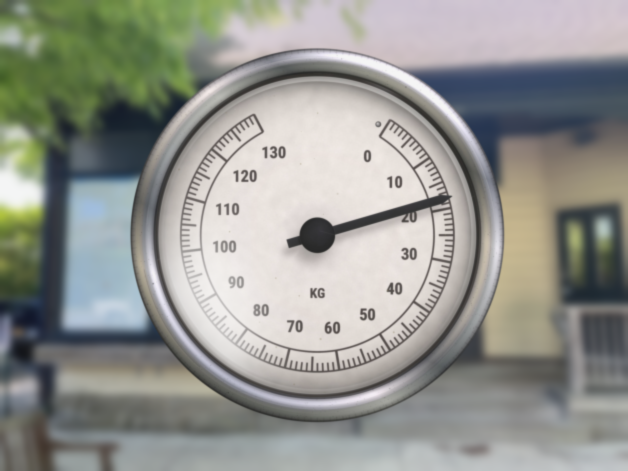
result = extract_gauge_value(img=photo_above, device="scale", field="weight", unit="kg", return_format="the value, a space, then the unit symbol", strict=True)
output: 18 kg
